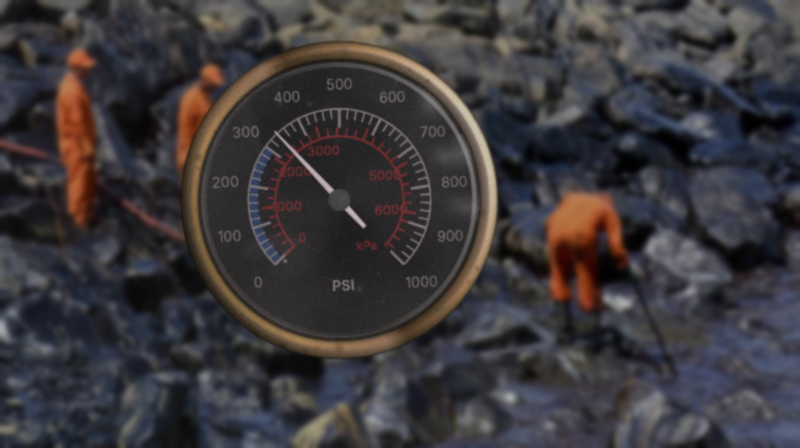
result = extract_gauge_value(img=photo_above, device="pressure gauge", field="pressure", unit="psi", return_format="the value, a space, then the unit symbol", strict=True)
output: 340 psi
